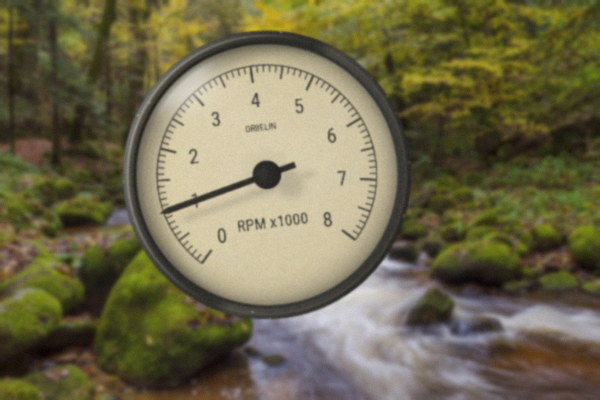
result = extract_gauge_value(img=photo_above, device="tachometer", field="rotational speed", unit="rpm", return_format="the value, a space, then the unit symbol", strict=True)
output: 1000 rpm
